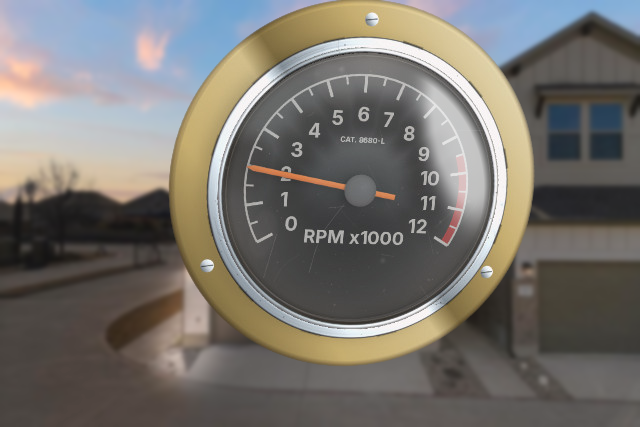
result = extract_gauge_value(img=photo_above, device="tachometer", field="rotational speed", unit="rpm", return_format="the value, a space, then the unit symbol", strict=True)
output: 2000 rpm
